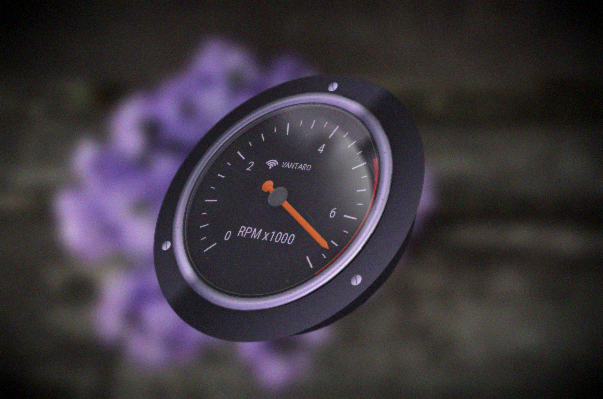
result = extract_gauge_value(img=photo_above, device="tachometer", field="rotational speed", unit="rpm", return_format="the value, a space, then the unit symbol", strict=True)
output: 6625 rpm
